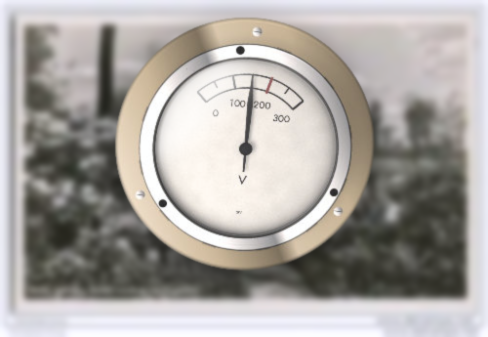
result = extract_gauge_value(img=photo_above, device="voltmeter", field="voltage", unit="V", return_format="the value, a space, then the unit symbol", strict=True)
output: 150 V
